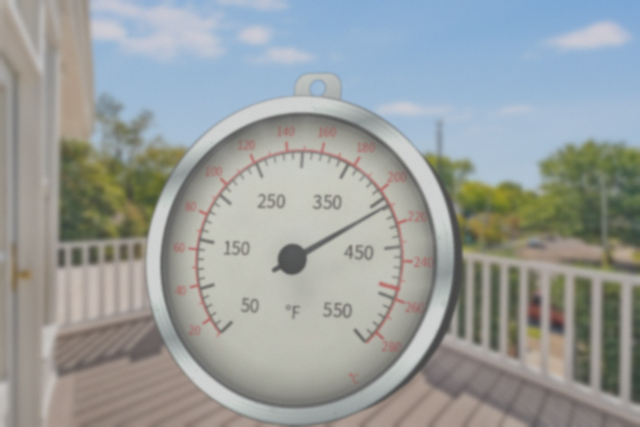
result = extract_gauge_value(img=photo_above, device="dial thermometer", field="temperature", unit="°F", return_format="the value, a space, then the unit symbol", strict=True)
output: 410 °F
